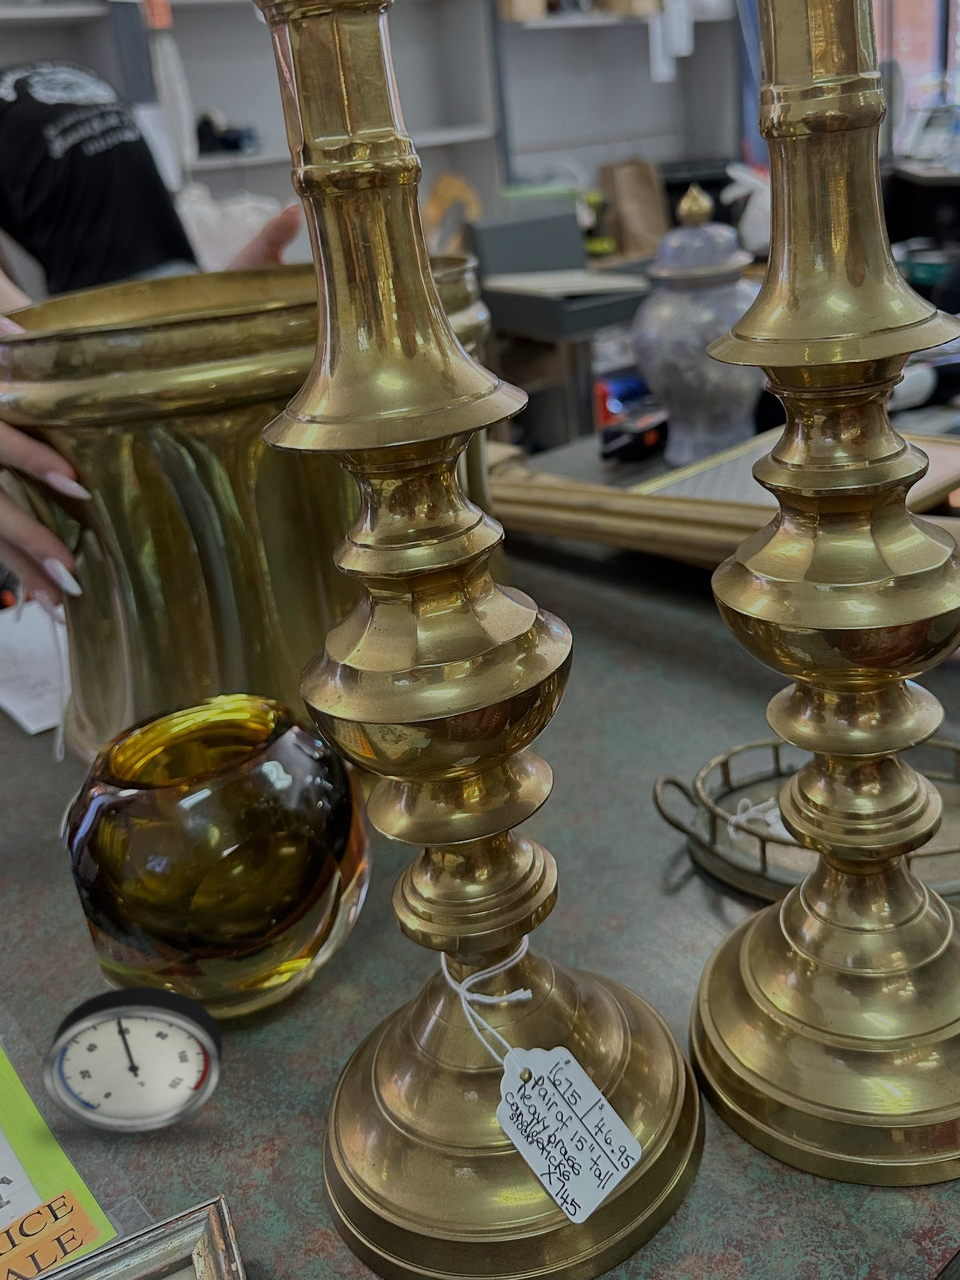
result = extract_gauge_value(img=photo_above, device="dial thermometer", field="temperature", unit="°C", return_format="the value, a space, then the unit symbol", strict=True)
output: 60 °C
